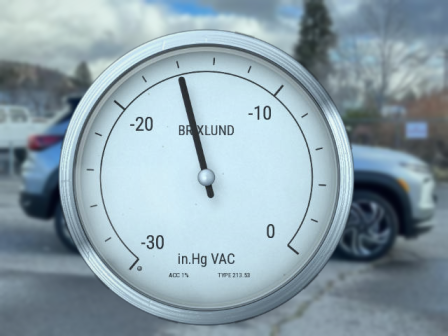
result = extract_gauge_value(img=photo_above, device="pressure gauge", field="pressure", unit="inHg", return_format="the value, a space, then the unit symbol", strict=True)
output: -16 inHg
